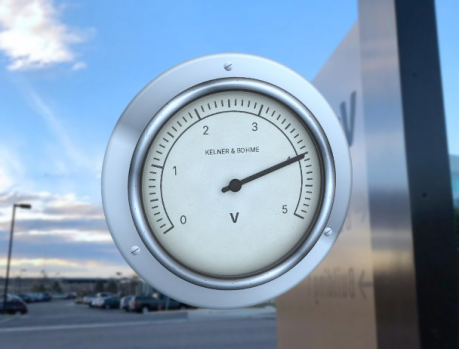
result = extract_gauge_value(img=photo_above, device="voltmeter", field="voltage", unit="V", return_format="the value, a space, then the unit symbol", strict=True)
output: 4 V
